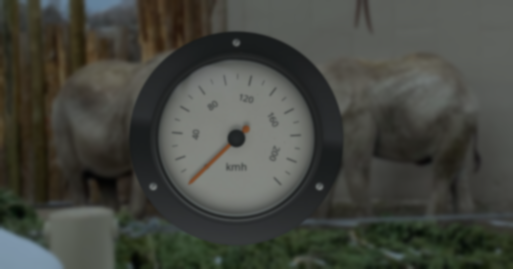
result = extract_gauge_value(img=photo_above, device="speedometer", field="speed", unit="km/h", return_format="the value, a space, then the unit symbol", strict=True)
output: 0 km/h
